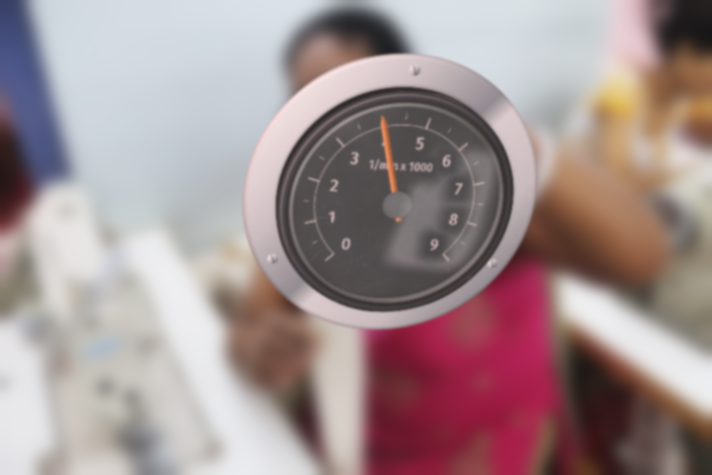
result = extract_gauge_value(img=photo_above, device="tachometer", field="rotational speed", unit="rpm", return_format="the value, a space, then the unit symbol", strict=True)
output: 4000 rpm
